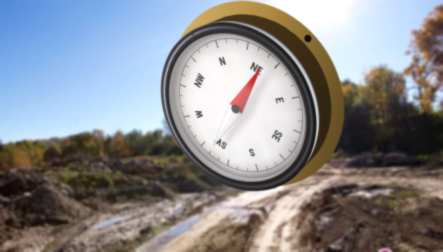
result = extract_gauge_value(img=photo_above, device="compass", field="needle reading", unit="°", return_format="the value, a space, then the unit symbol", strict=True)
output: 50 °
